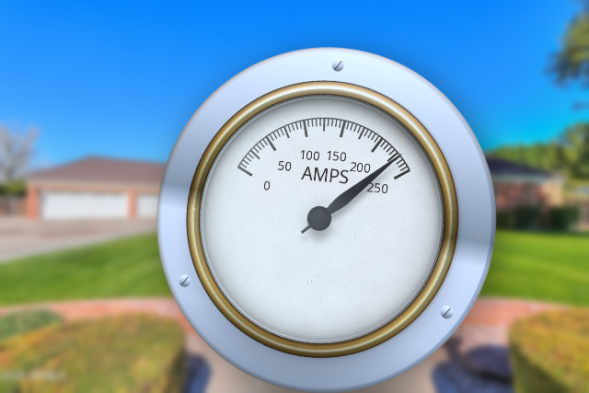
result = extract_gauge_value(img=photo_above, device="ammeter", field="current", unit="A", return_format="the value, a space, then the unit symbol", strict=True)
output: 230 A
